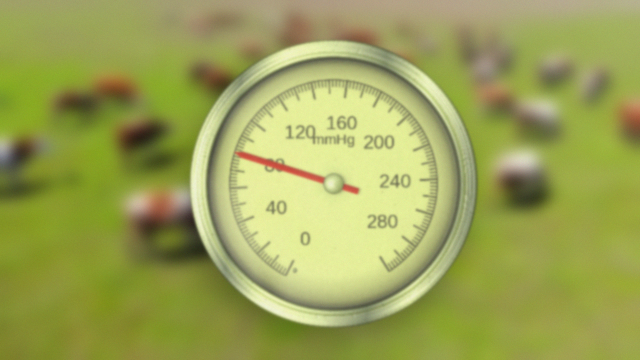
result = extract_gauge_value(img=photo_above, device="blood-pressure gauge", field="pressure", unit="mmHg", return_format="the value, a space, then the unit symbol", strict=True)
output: 80 mmHg
